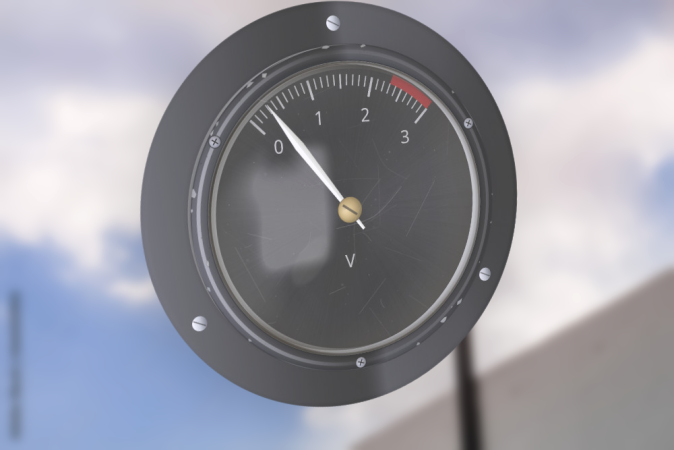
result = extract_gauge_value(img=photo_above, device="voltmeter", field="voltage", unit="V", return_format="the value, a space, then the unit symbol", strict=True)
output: 0.3 V
